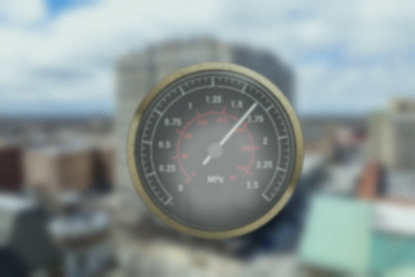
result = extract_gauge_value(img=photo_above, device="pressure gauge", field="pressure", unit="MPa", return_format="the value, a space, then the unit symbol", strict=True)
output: 1.65 MPa
